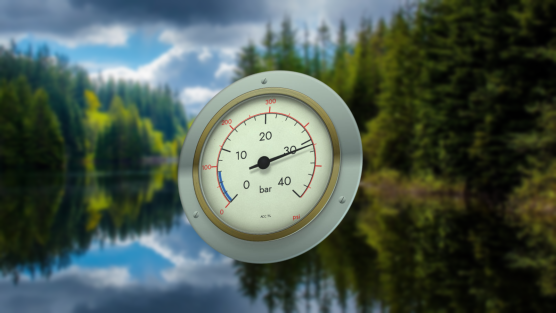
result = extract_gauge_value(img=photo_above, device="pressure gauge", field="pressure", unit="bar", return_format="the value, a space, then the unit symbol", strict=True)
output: 31 bar
